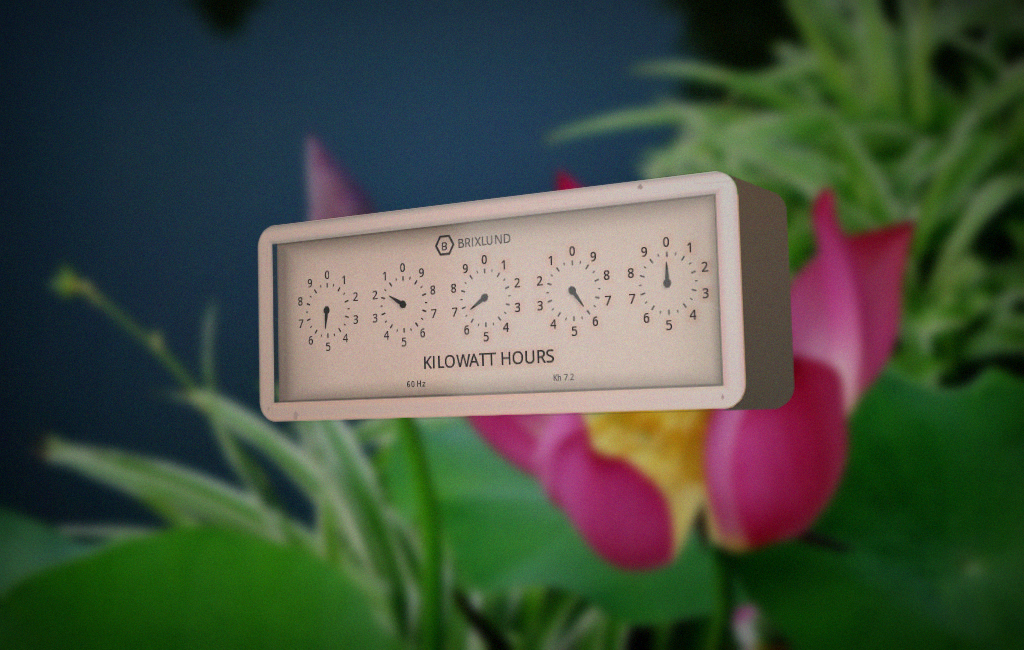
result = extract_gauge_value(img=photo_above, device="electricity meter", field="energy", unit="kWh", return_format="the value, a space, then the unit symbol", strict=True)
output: 51660 kWh
